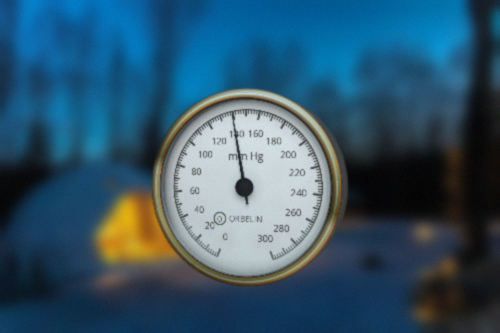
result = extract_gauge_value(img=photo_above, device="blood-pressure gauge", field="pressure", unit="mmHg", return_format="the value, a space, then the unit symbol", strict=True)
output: 140 mmHg
